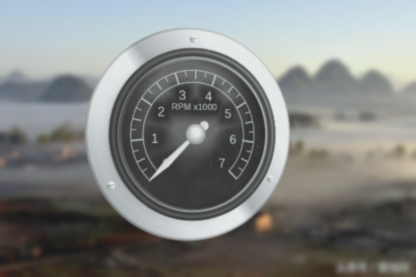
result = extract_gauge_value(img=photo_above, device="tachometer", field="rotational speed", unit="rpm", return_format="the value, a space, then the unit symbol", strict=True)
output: 0 rpm
